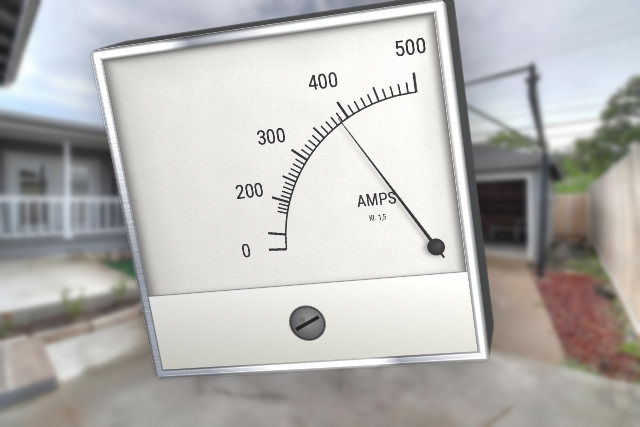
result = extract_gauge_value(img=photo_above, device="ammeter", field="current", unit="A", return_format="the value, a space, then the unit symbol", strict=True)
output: 390 A
